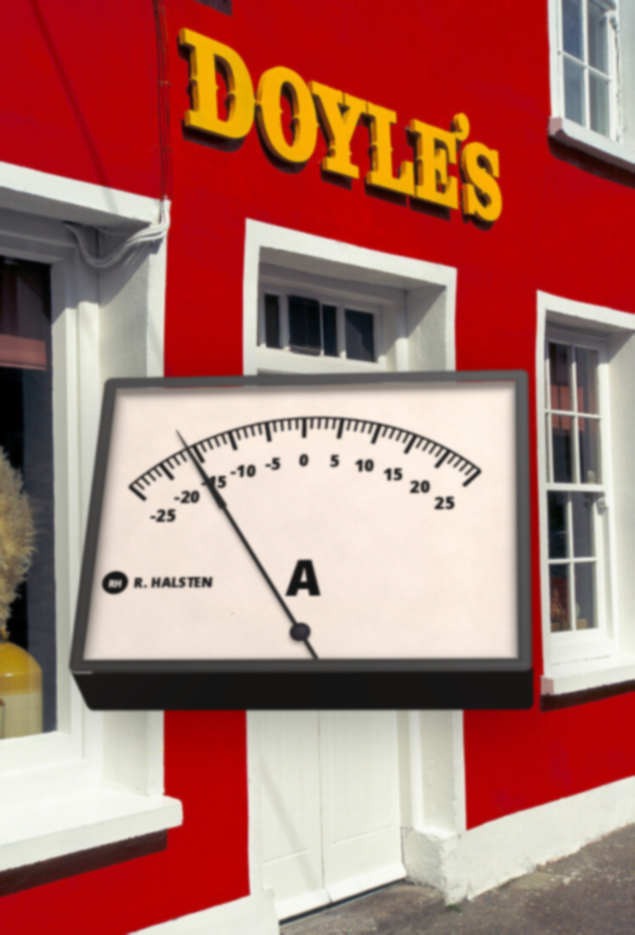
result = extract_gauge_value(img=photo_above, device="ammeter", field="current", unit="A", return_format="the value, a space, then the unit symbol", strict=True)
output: -16 A
